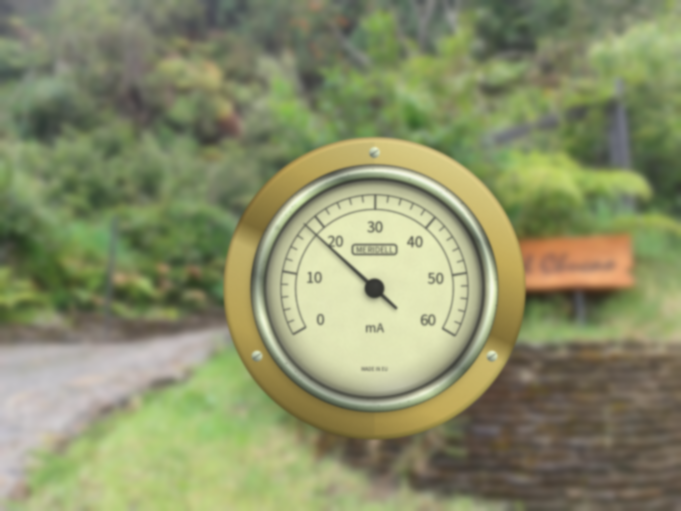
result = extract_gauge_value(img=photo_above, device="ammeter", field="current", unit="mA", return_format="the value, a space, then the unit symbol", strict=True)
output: 18 mA
